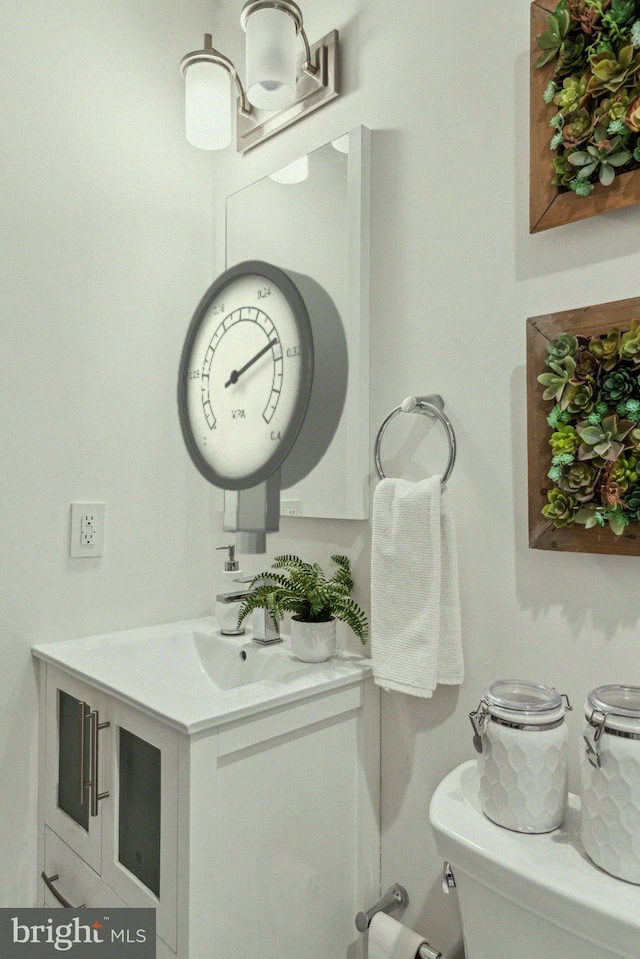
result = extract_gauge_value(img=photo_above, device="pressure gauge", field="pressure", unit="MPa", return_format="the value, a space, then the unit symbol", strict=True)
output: 0.3 MPa
